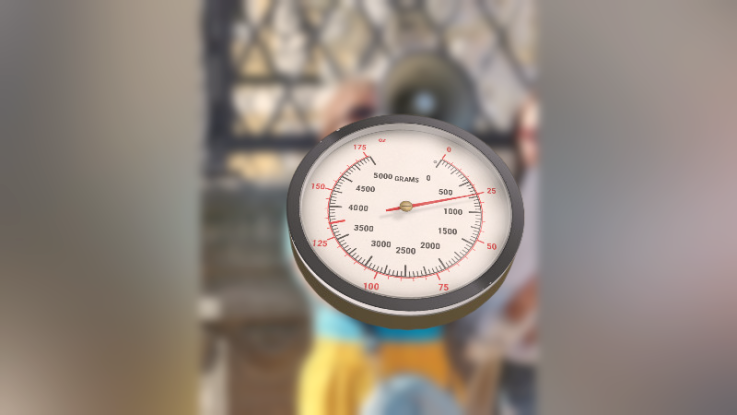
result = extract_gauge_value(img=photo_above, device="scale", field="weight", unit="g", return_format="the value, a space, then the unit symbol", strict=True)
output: 750 g
